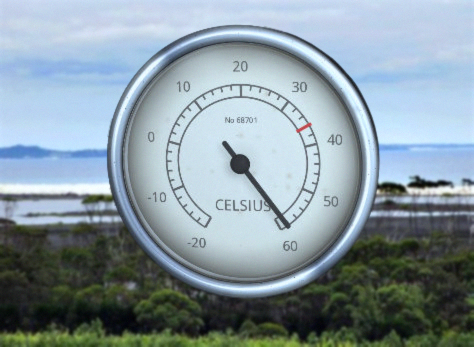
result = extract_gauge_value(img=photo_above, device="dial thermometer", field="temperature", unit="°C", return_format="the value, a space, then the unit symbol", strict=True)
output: 58 °C
